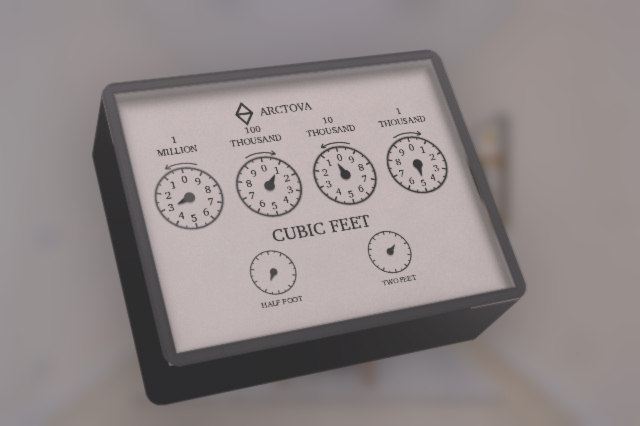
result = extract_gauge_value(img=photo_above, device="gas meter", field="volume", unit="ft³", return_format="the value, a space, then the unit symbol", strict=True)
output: 310500 ft³
